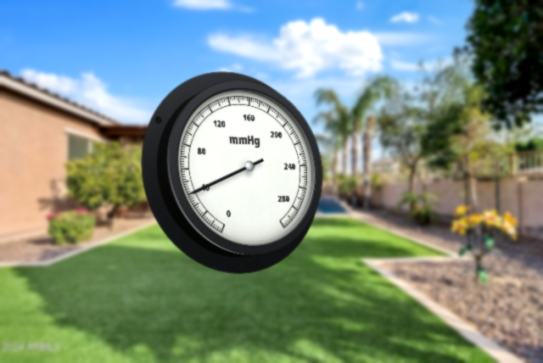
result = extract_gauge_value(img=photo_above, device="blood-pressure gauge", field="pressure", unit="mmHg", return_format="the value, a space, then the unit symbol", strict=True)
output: 40 mmHg
